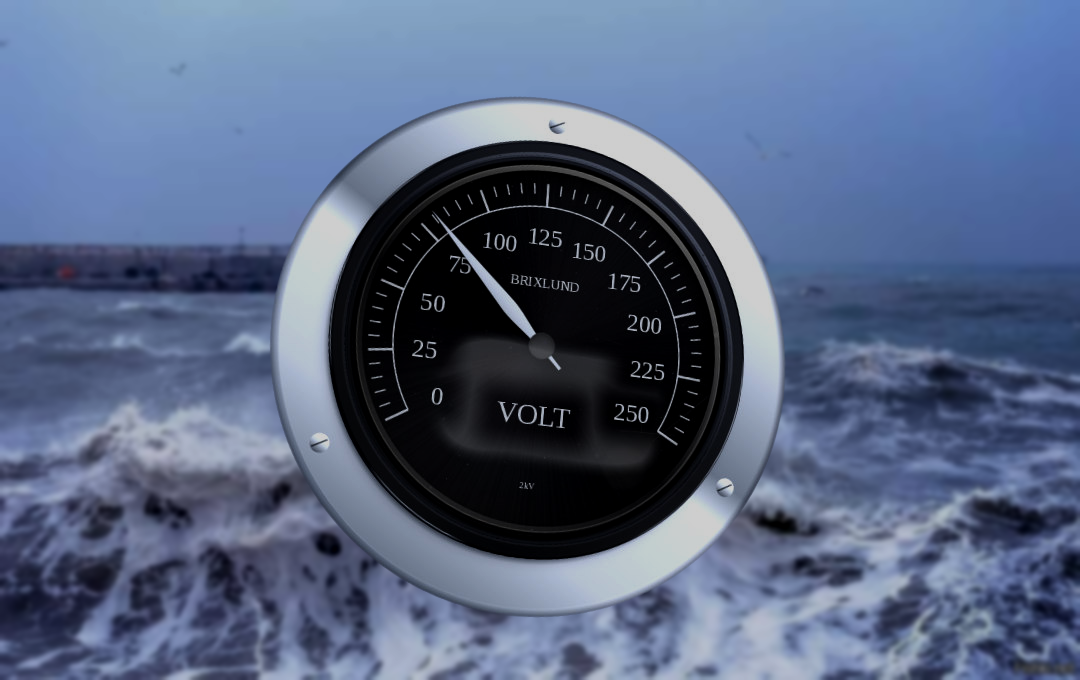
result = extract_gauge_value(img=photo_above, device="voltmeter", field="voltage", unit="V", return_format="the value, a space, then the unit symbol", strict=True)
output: 80 V
